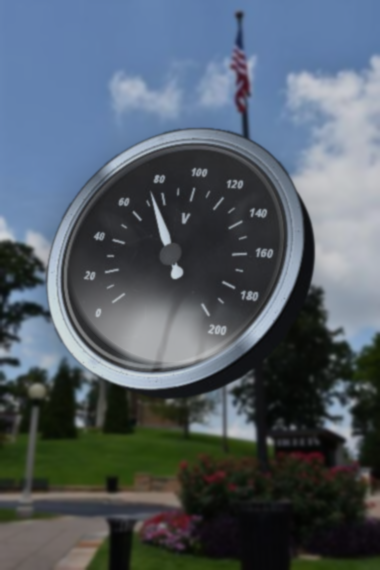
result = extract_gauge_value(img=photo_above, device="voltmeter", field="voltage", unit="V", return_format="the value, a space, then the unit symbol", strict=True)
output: 75 V
